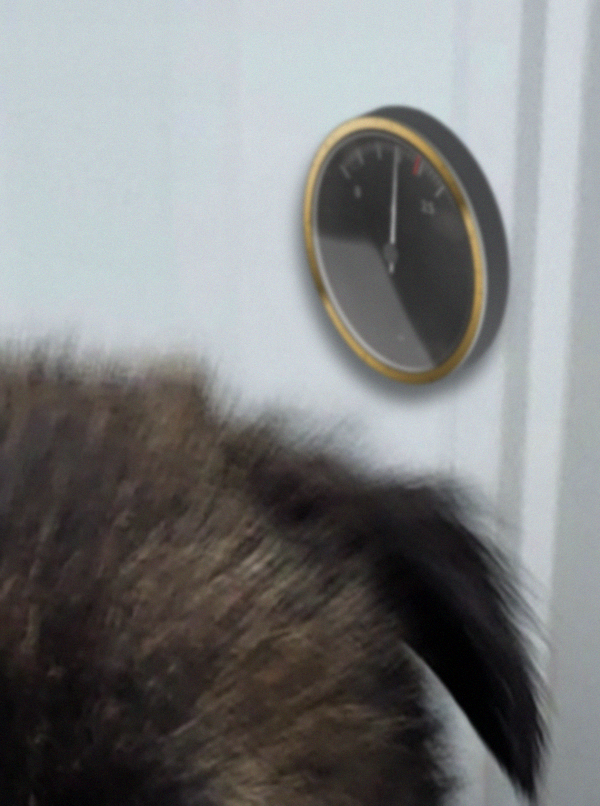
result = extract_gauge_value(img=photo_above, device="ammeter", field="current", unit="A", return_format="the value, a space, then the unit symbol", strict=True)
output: 1.5 A
